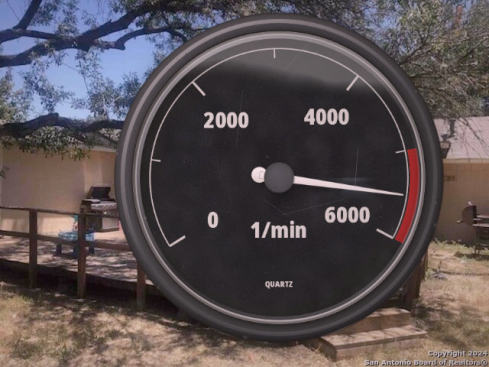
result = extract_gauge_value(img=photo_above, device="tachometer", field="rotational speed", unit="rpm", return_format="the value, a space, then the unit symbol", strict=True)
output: 5500 rpm
